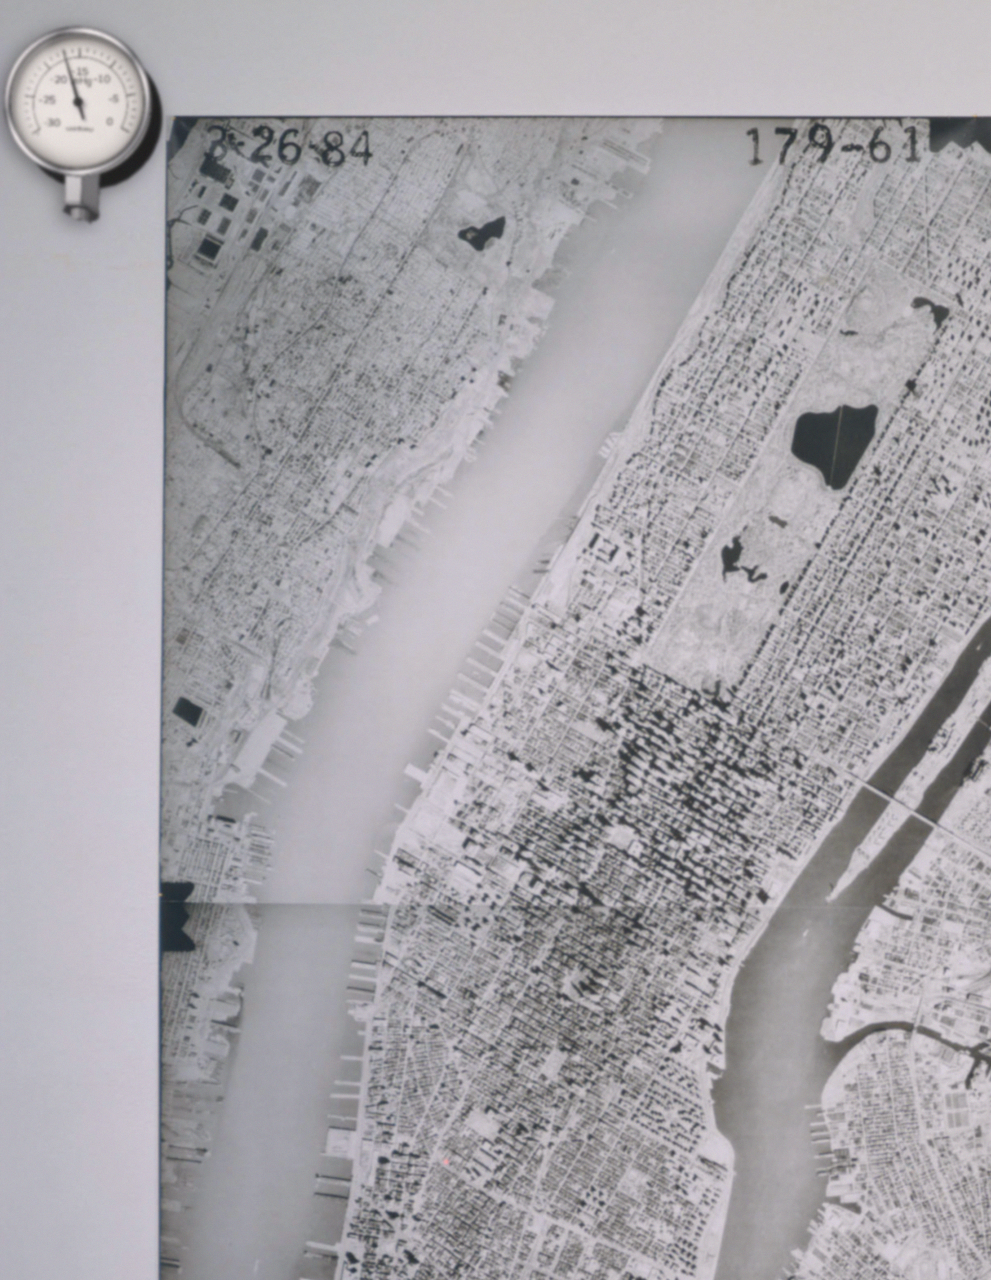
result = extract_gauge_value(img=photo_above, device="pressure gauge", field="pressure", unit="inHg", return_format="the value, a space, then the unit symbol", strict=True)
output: -17 inHg
